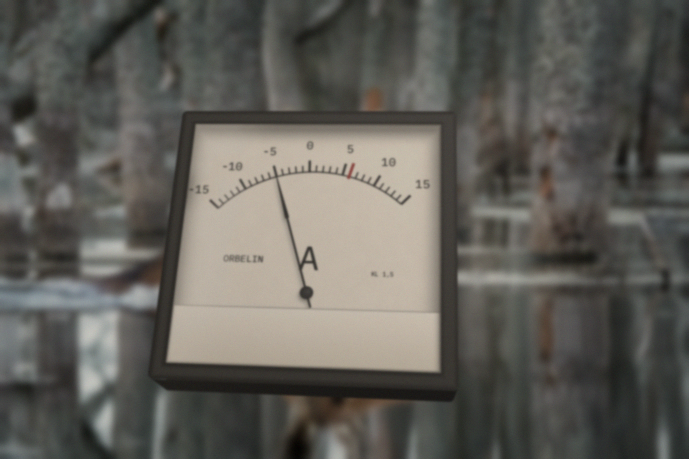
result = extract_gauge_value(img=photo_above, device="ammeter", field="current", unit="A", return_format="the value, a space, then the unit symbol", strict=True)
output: -5 A
